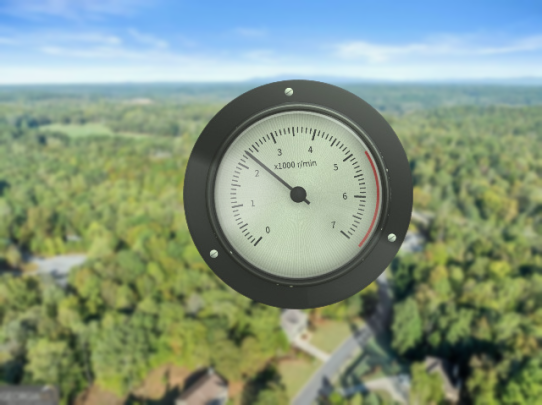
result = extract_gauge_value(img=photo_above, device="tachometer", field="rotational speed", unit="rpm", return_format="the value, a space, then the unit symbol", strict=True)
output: 2300 rpm
